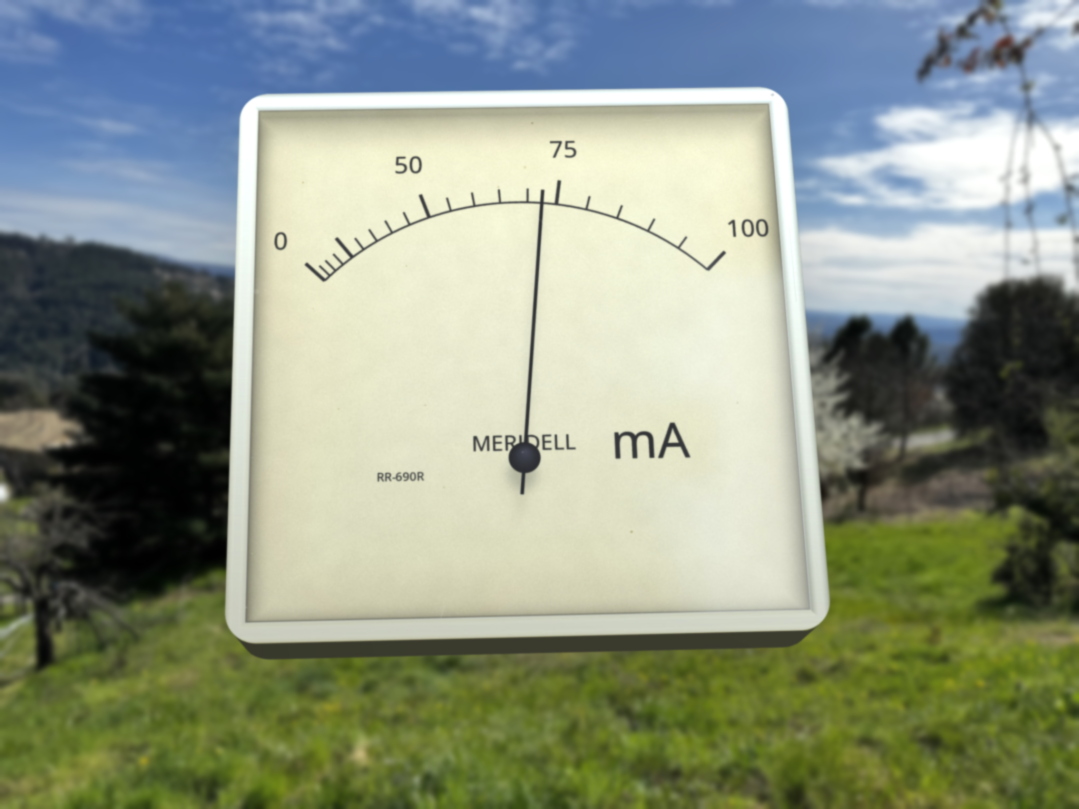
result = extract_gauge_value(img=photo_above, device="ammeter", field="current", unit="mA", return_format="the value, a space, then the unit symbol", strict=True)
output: 72.5 mA
